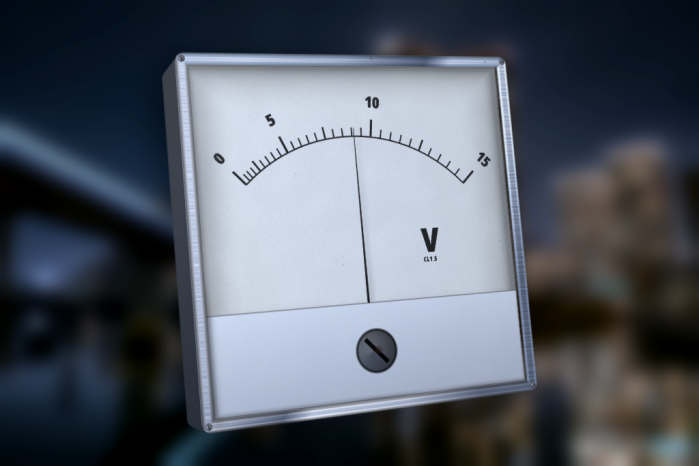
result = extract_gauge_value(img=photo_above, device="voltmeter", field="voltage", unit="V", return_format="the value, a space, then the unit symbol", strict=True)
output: 9 V
